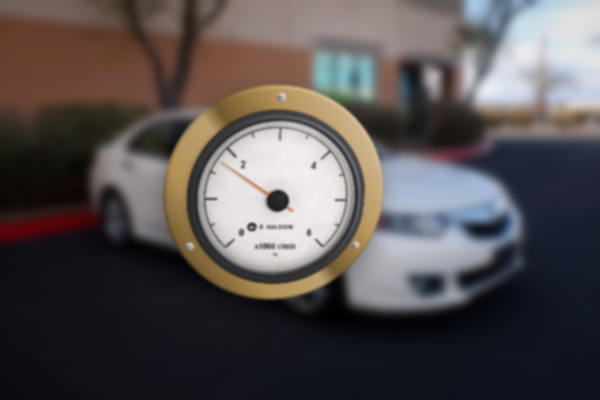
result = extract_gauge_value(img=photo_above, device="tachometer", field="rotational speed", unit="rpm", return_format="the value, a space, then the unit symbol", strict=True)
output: 1750 rpm
